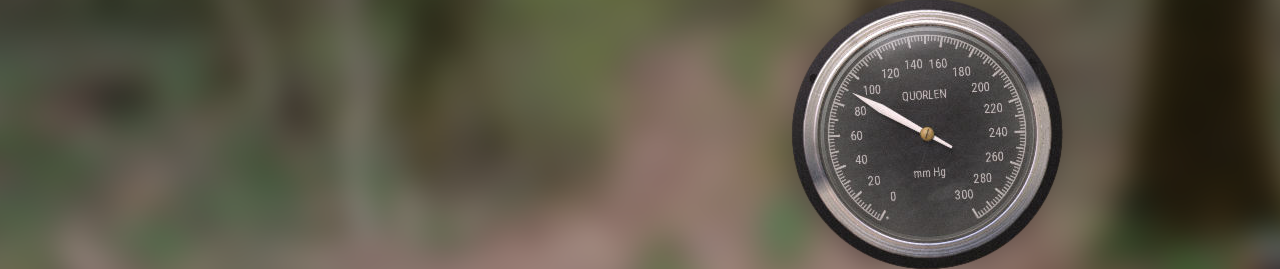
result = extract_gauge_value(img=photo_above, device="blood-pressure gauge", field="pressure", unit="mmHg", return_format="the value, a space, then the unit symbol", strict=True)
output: 90 mmHg
